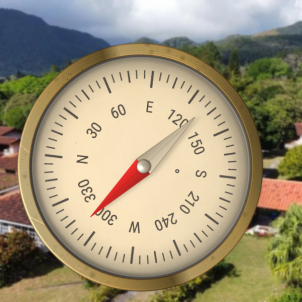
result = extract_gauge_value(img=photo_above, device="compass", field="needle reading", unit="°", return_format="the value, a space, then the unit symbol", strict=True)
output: 310 °
